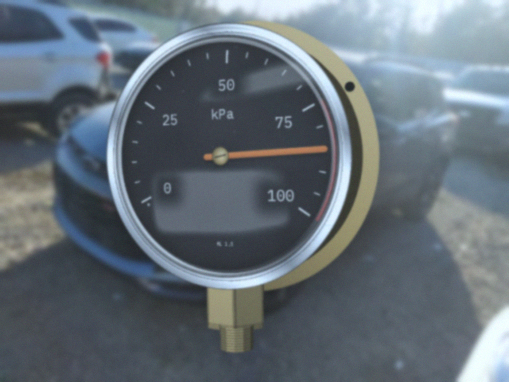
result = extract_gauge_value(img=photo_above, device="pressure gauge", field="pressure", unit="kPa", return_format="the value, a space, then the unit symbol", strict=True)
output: 85 kPa
